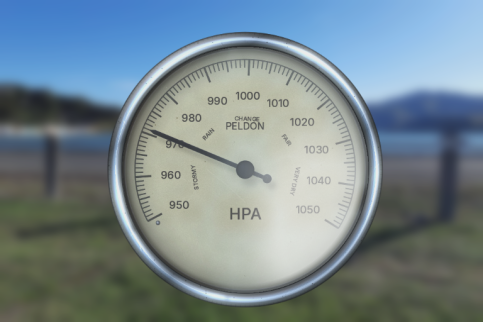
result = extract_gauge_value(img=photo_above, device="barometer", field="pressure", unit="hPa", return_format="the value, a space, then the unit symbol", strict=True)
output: 971 hPa
